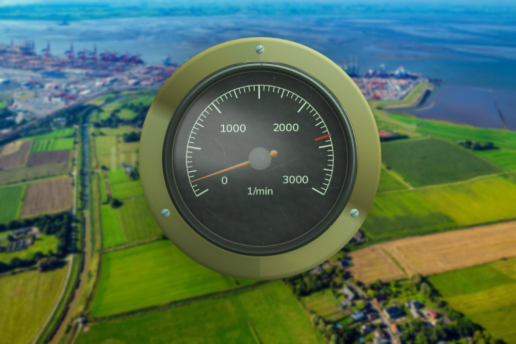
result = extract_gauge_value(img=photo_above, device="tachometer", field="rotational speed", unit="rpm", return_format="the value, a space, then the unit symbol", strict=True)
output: 150 rpm
